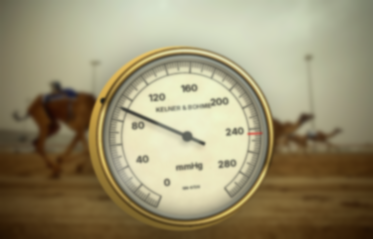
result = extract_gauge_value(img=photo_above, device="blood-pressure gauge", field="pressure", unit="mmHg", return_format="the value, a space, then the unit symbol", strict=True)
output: 90 mmHg
